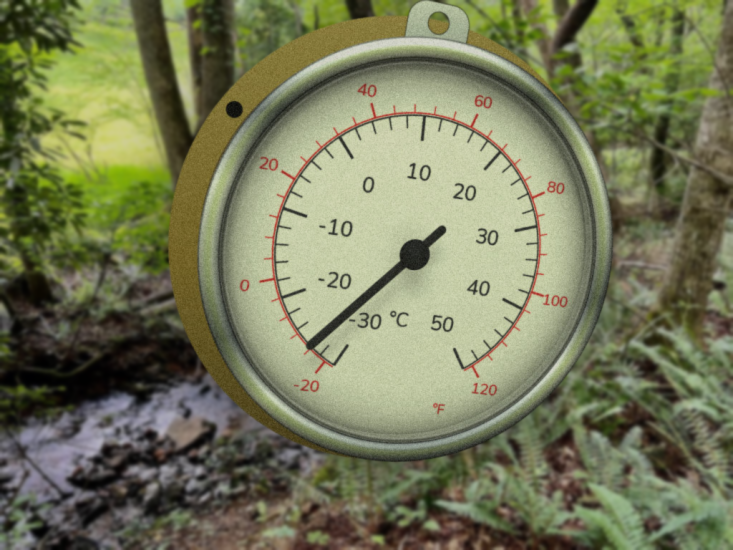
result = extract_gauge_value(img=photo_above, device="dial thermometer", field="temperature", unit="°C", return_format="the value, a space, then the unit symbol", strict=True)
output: -26 °C
